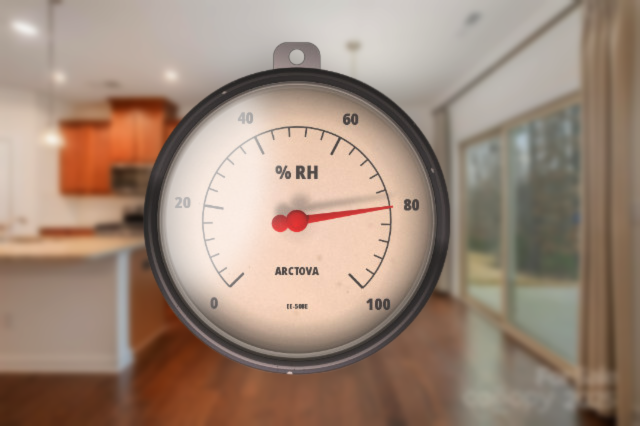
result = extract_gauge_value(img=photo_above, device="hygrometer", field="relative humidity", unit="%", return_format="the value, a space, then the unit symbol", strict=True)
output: 80 %
